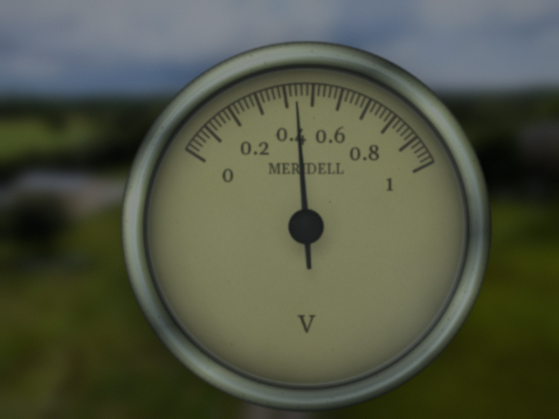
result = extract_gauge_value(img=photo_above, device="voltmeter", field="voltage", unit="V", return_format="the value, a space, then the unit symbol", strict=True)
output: 0.44 V
